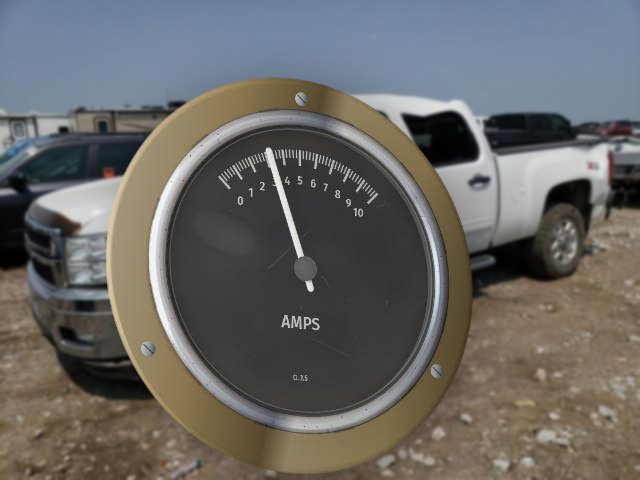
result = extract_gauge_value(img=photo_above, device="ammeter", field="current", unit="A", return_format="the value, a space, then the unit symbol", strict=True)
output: 3 A
